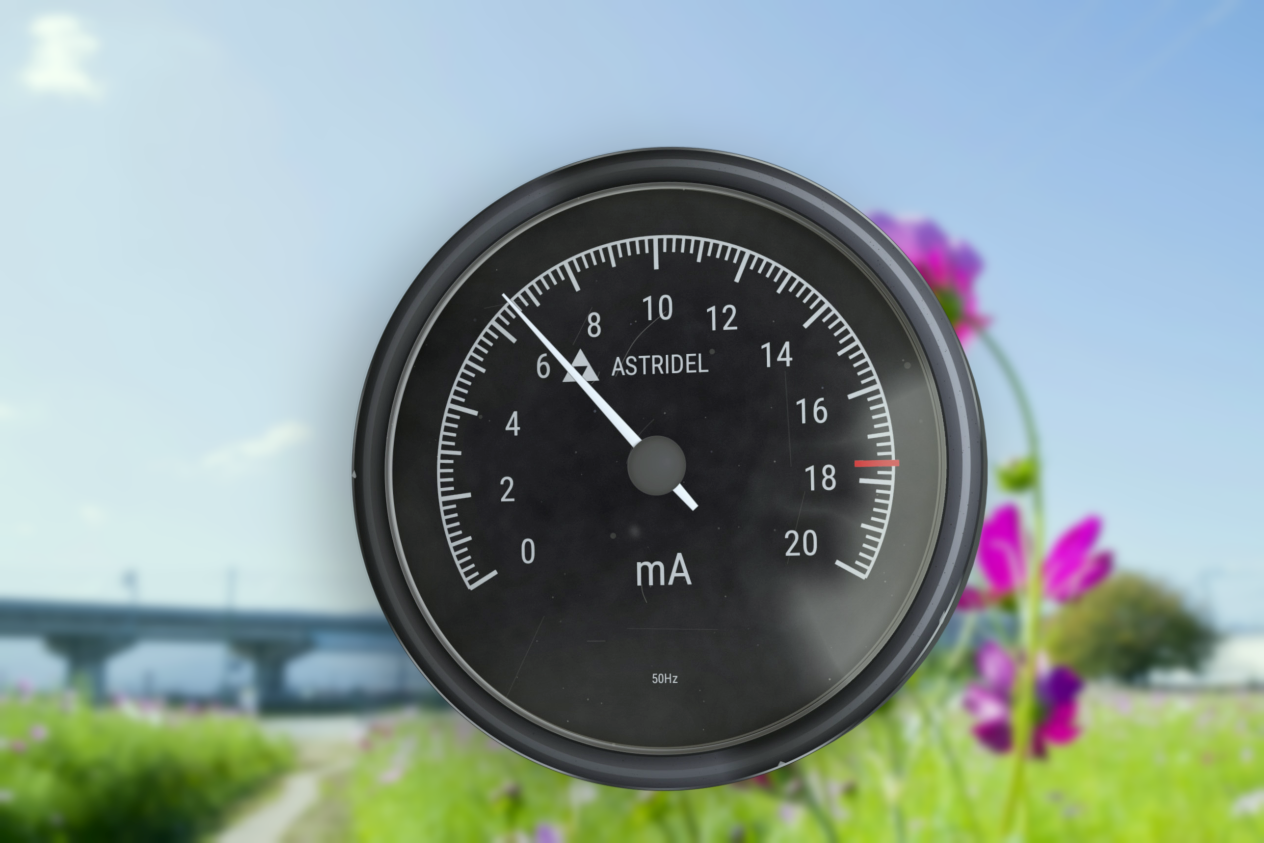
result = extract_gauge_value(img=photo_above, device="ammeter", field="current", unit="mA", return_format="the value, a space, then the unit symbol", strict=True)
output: 6.6 mA
